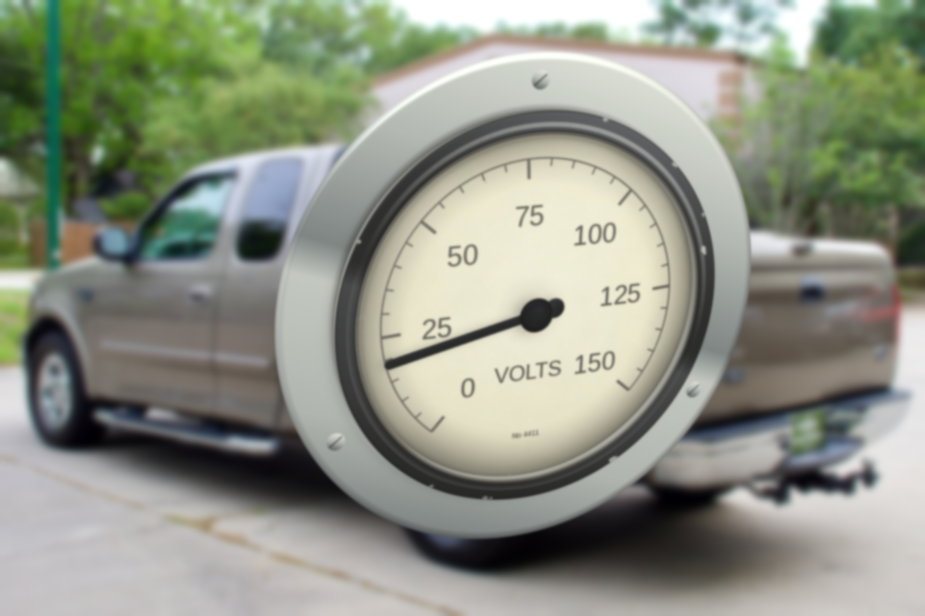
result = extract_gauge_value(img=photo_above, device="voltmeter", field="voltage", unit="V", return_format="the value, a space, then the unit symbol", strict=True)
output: 20 V
